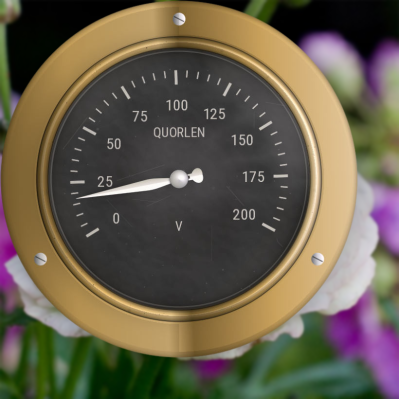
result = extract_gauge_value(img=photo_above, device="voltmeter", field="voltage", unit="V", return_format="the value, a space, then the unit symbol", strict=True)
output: 17.5 V
